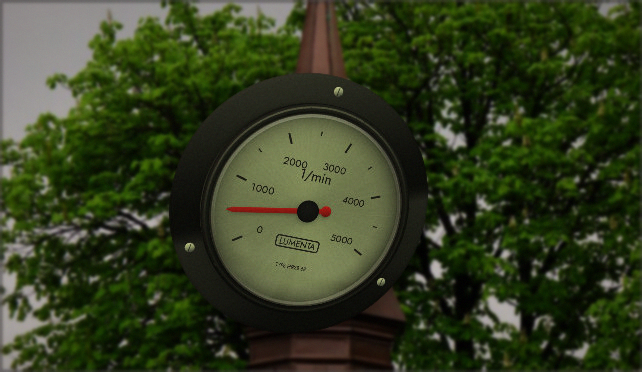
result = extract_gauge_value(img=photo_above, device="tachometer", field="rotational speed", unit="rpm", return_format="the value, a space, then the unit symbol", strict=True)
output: 500 rpm
